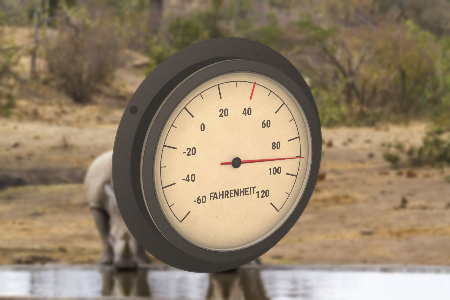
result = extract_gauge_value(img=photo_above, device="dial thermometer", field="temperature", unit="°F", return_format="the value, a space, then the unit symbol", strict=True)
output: 90 °F
